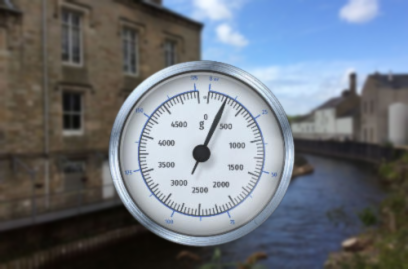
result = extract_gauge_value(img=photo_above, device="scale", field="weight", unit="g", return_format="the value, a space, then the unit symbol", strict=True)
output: 250 g
